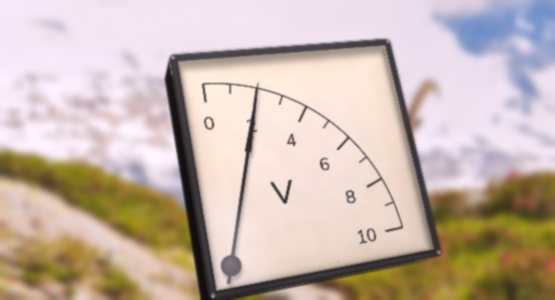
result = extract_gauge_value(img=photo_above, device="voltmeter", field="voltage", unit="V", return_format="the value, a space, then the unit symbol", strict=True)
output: 2 V
